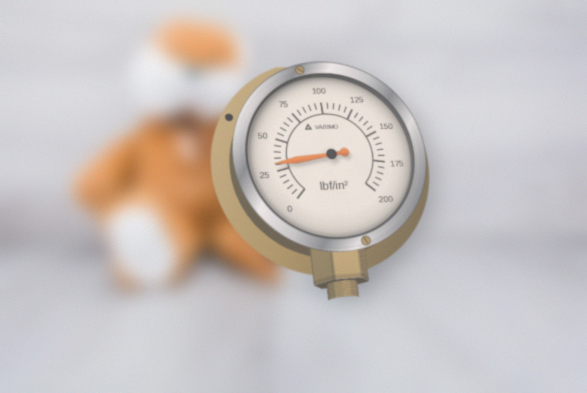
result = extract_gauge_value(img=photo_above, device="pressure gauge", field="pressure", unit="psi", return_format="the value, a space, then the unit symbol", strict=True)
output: 30 psi
